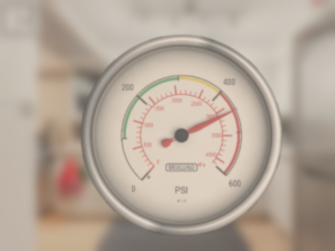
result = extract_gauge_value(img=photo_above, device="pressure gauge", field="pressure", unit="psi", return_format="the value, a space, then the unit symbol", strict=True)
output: 450 psi
